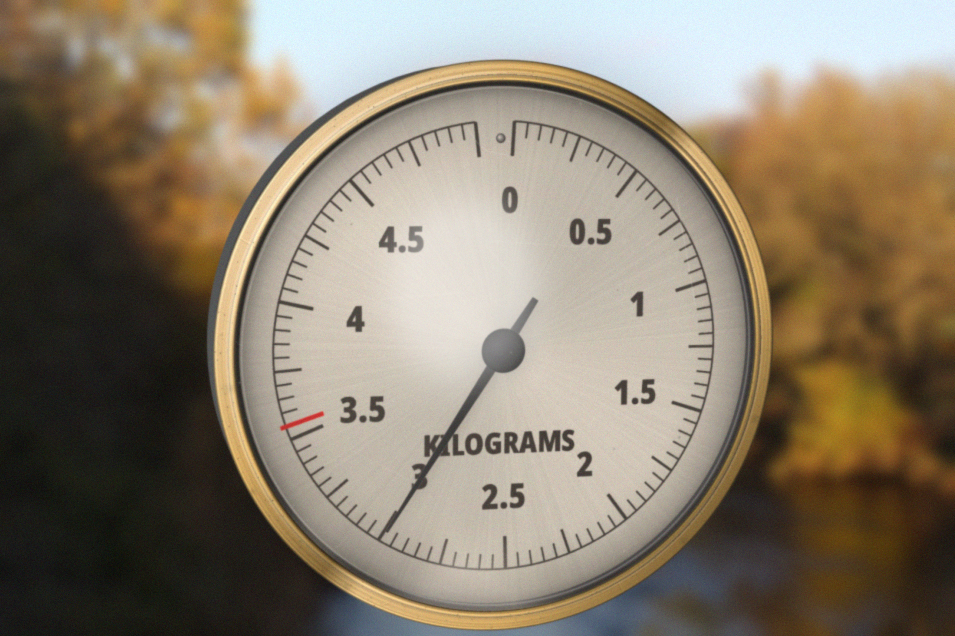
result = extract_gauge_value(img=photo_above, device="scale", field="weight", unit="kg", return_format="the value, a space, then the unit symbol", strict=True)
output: 3 kg
